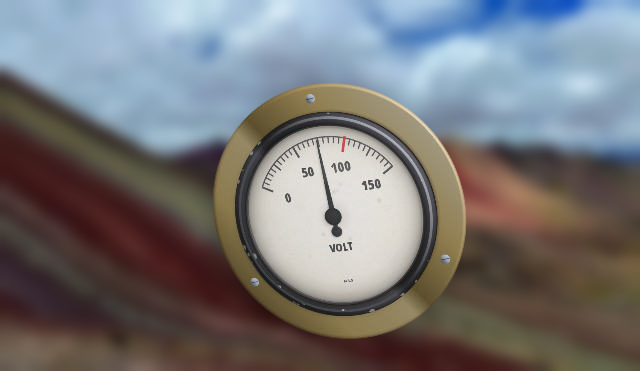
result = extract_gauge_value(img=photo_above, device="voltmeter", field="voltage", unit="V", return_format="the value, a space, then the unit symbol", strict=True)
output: 75 V
